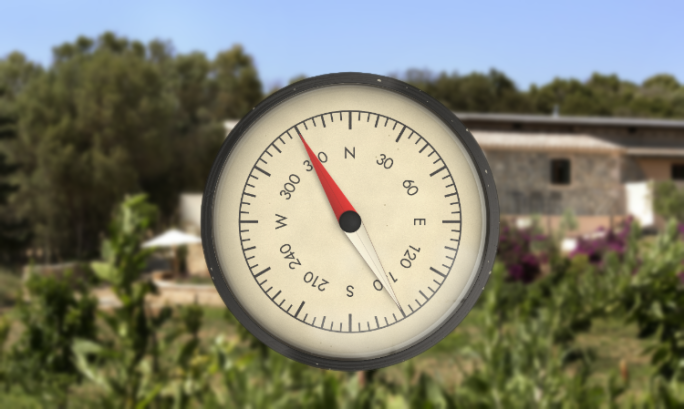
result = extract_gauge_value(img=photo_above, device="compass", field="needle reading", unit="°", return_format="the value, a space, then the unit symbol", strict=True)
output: 330 °
